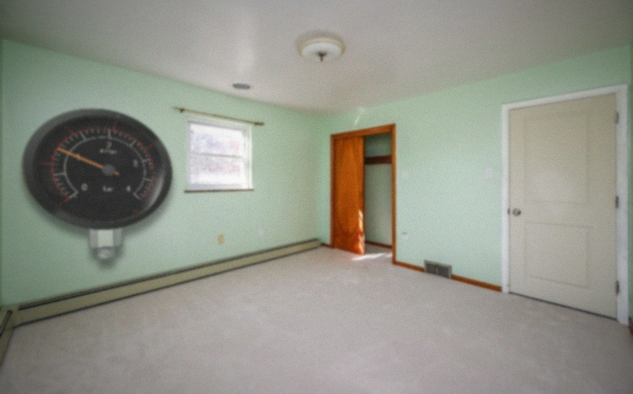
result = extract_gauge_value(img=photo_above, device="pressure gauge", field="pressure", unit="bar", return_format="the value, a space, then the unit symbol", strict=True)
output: 1 bar
